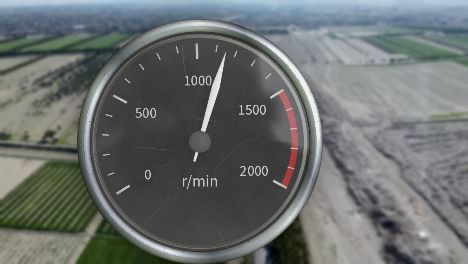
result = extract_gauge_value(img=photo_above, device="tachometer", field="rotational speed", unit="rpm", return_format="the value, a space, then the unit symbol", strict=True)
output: 1150 rpm
